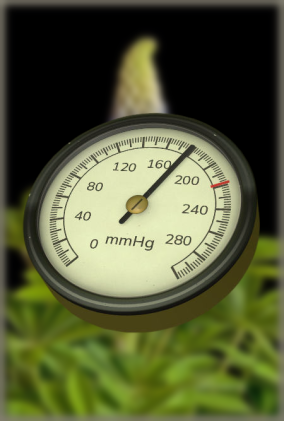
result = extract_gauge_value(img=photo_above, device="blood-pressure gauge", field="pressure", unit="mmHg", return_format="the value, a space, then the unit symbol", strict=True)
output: 180 mmHg
